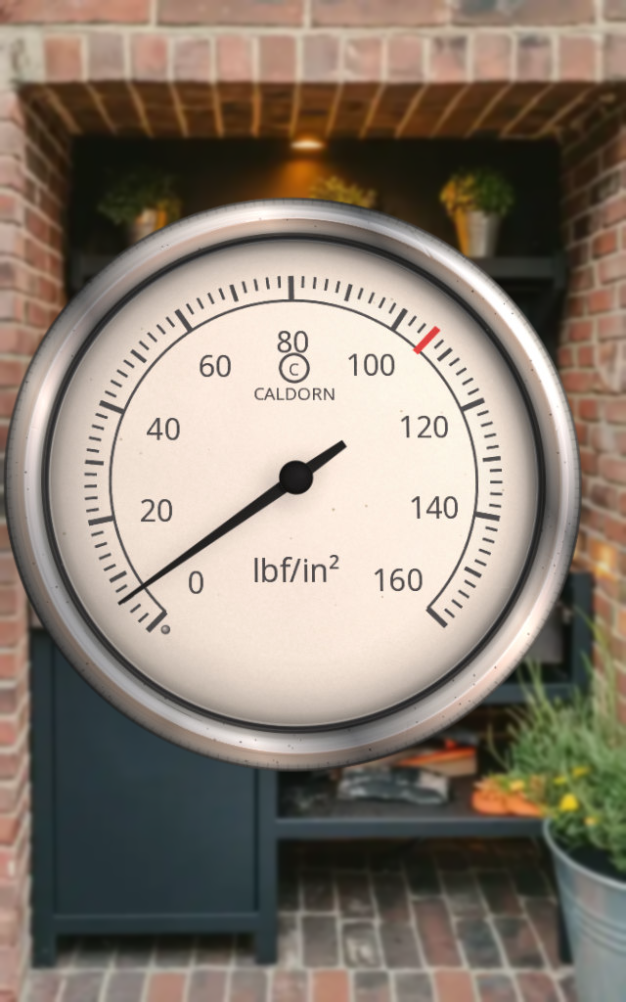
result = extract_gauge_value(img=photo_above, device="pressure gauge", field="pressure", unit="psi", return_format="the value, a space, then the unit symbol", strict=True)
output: 6 psi
